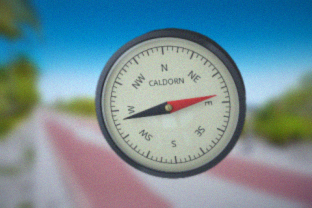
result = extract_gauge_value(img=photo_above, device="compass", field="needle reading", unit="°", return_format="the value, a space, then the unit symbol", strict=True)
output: 80 °
